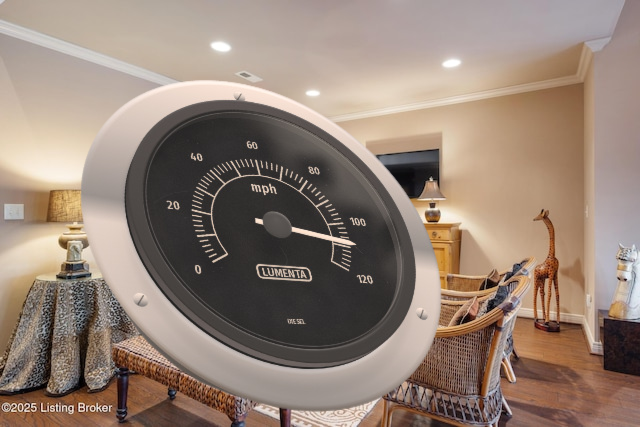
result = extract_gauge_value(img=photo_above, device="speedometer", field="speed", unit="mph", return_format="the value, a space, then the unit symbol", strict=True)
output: 110 mph
